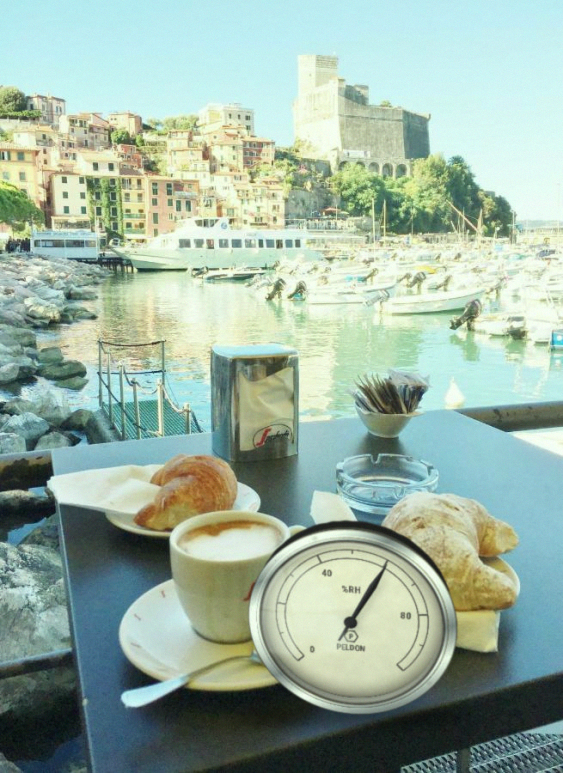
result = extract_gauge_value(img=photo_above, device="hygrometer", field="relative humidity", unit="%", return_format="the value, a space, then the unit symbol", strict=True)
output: 60 %
